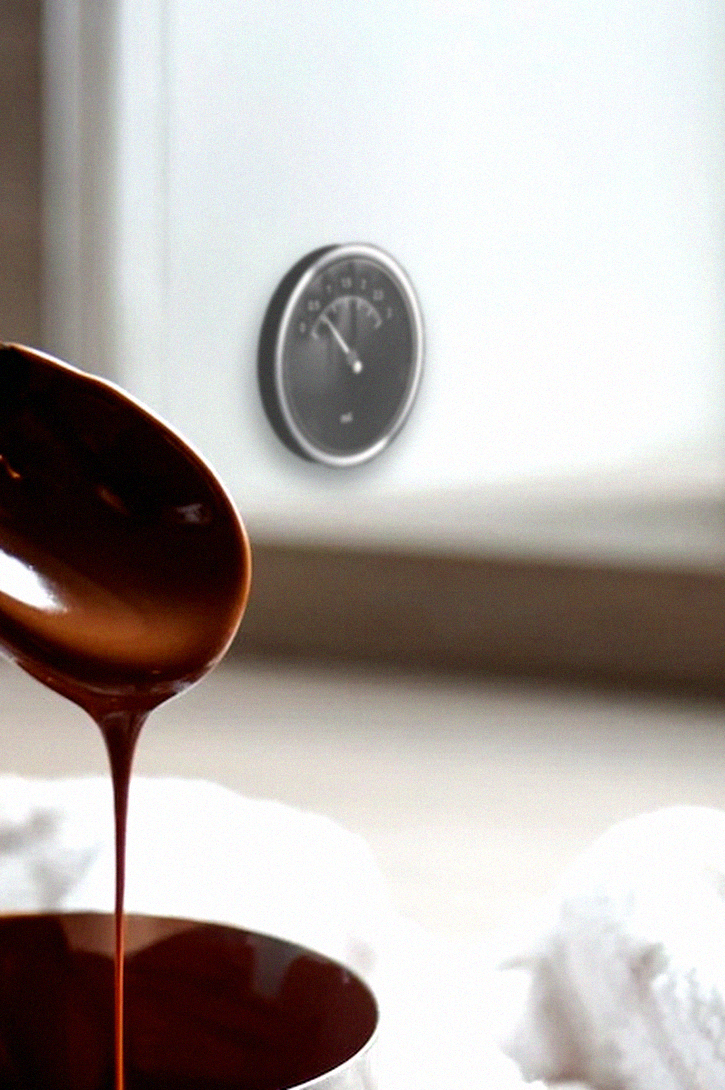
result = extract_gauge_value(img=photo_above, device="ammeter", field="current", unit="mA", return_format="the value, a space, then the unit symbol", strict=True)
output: 0.5 mA
